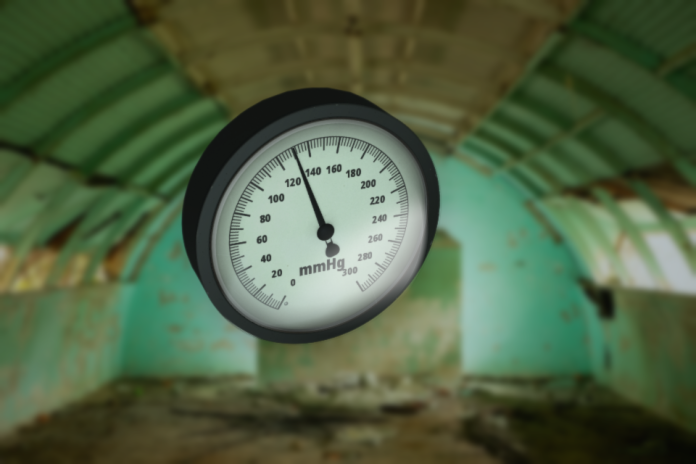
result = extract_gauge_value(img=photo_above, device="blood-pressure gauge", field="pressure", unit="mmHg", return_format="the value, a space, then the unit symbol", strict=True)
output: 130 mmHg
